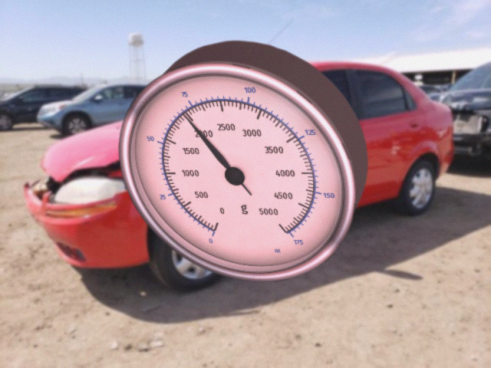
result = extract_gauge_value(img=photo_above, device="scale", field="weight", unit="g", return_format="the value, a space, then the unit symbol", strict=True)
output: 2000 g
